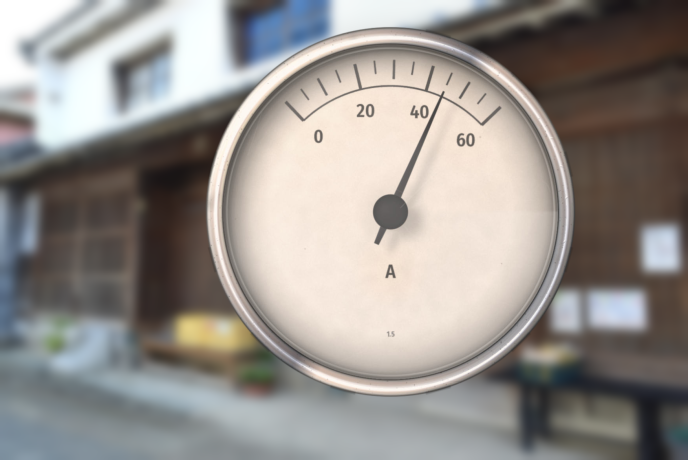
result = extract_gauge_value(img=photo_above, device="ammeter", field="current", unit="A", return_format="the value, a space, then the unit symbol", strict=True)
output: 45 A
